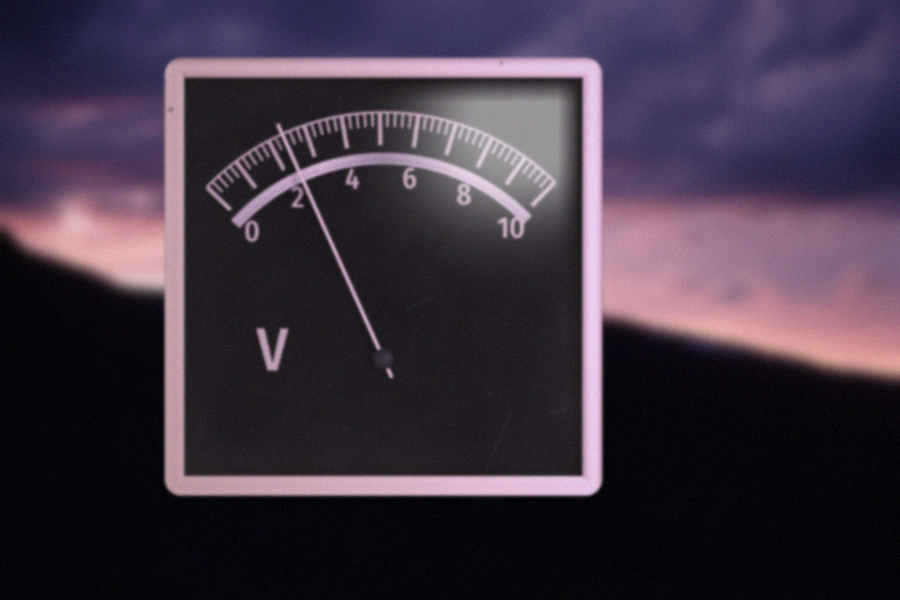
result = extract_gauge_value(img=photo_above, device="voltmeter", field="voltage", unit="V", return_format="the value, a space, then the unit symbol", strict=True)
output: 2.4 V
